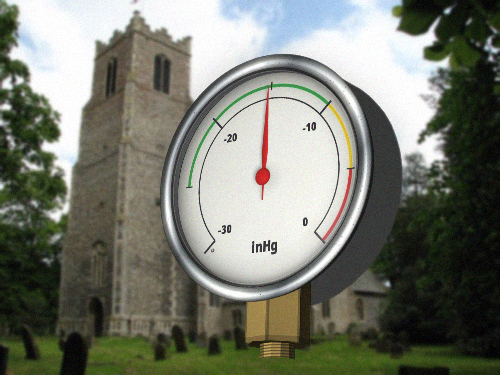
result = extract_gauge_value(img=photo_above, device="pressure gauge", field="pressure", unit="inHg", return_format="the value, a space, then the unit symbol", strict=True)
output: -15 inHg
